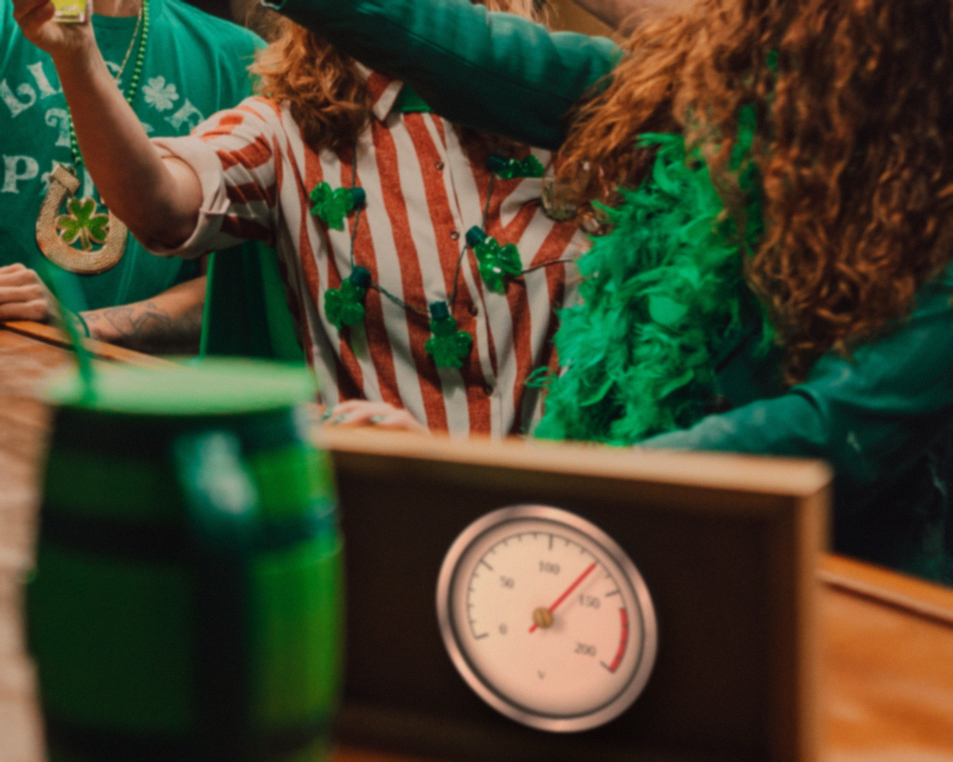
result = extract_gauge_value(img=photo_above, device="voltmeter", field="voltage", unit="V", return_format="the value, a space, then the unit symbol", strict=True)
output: 130 V
